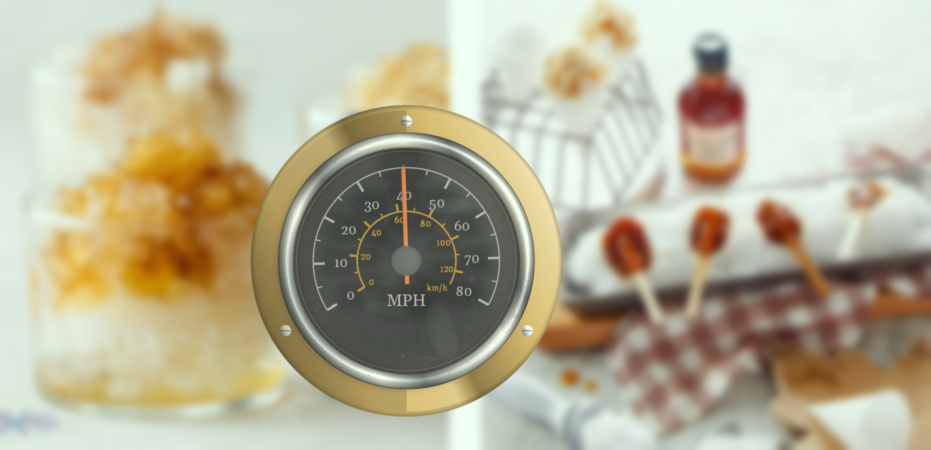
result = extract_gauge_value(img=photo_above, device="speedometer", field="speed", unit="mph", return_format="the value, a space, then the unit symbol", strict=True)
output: 40 mph
